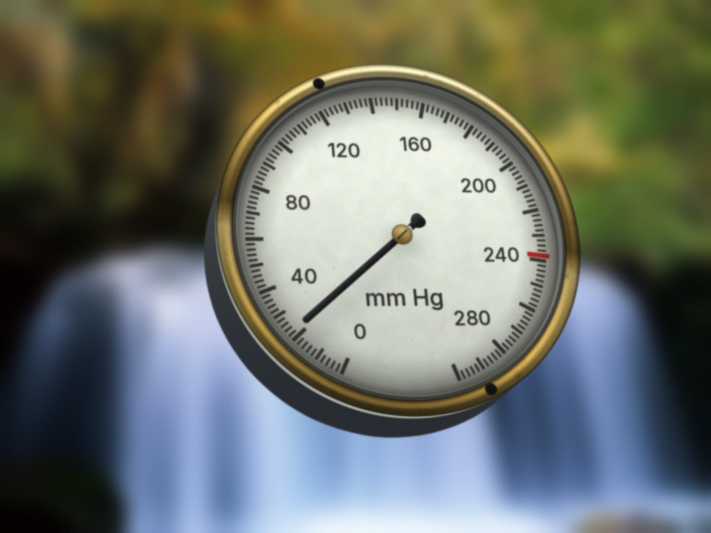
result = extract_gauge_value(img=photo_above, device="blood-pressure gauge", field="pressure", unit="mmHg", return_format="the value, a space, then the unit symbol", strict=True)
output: 22 mmHg
